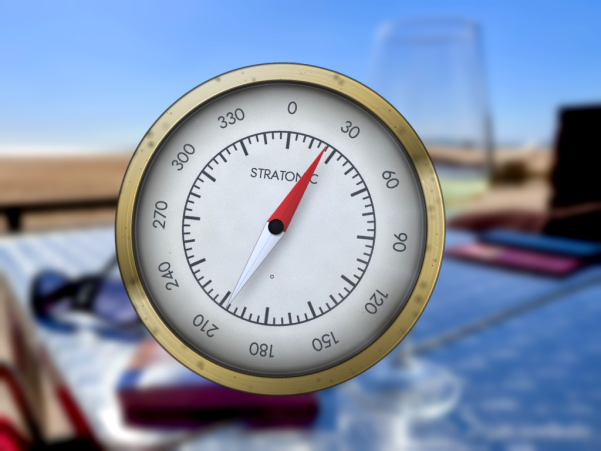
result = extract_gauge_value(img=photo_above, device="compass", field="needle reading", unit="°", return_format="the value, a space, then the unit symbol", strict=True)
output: 25 °
